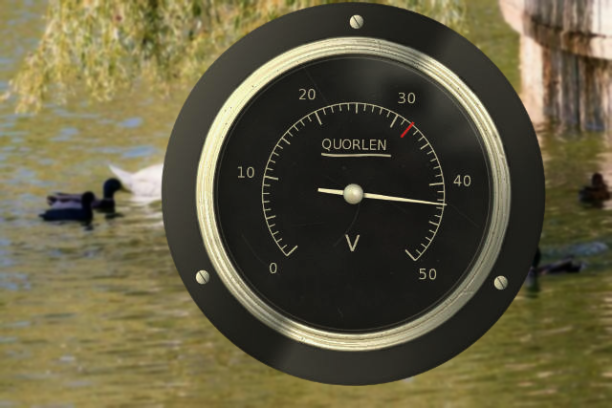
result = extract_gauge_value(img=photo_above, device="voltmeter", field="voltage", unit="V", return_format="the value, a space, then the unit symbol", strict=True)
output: 42.5 V
